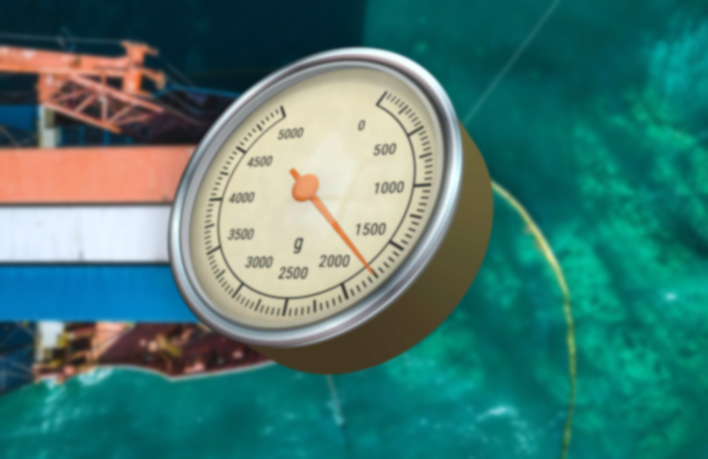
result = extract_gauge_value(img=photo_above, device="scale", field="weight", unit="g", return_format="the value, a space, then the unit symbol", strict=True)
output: 1750 g
